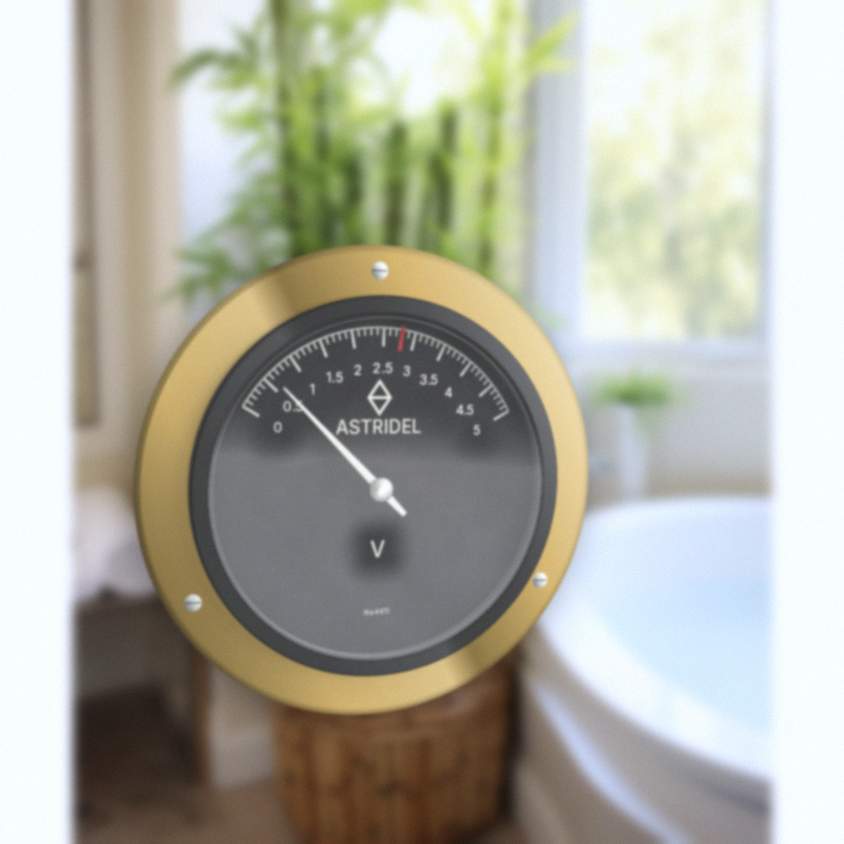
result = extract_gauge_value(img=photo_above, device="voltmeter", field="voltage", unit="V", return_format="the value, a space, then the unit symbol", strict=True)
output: 0.6 V
